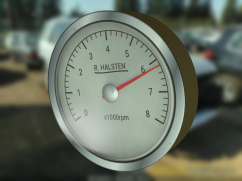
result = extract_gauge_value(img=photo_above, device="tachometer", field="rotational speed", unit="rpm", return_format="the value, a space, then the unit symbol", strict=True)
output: 6200 rpm
